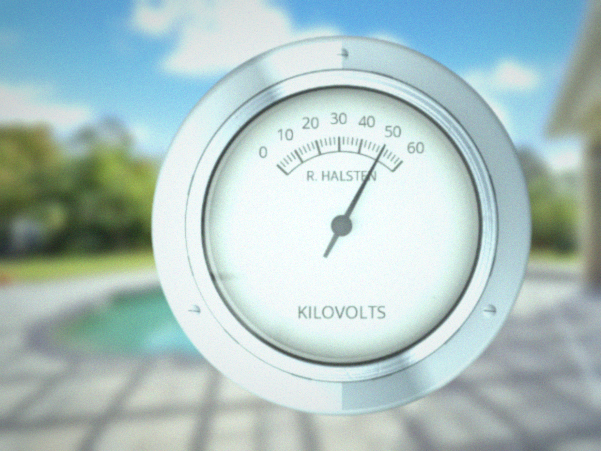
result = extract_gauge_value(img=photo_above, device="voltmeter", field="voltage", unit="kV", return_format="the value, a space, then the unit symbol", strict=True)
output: 50 kV
